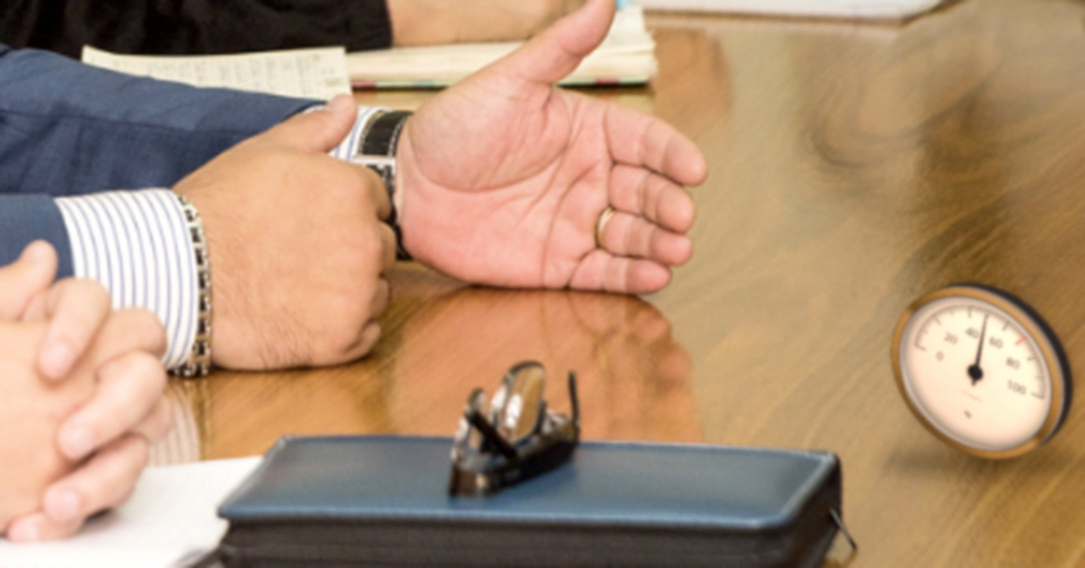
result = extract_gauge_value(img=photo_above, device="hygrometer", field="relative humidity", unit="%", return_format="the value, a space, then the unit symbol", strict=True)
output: 50 %
